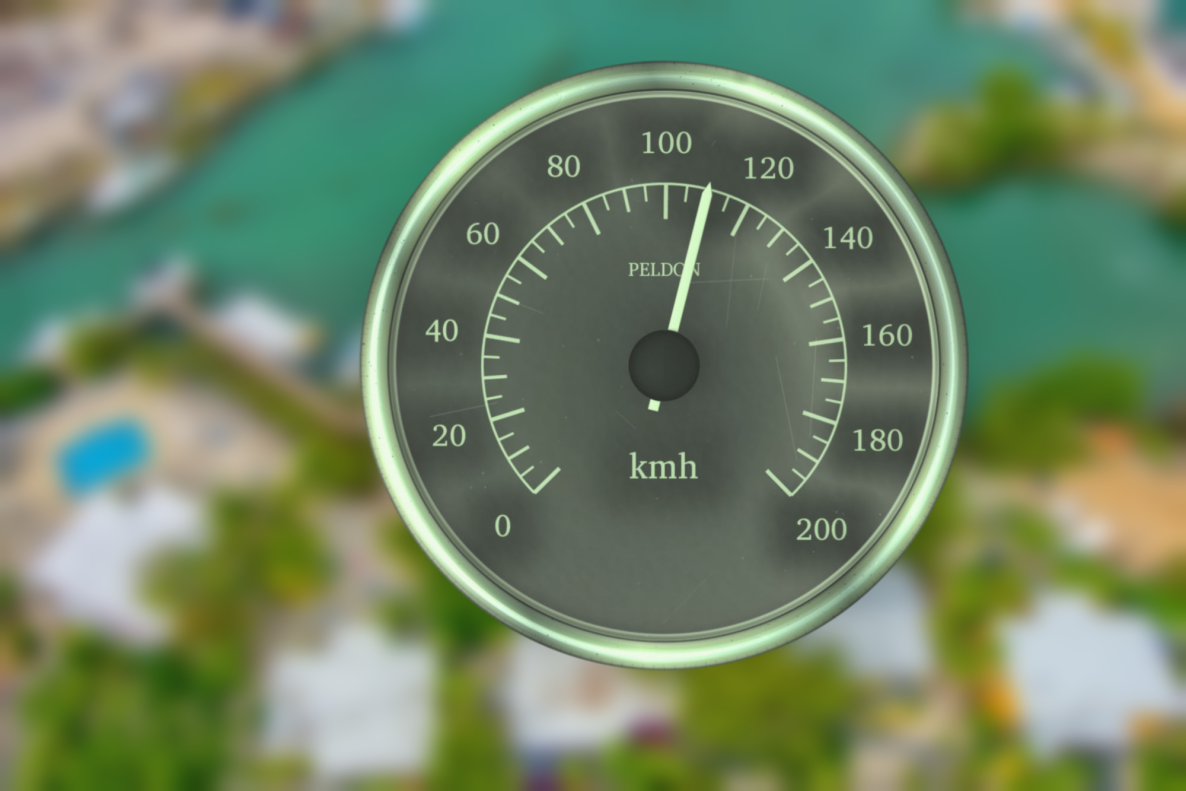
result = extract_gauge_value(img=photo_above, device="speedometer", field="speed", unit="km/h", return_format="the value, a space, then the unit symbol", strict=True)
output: 110 km/h
